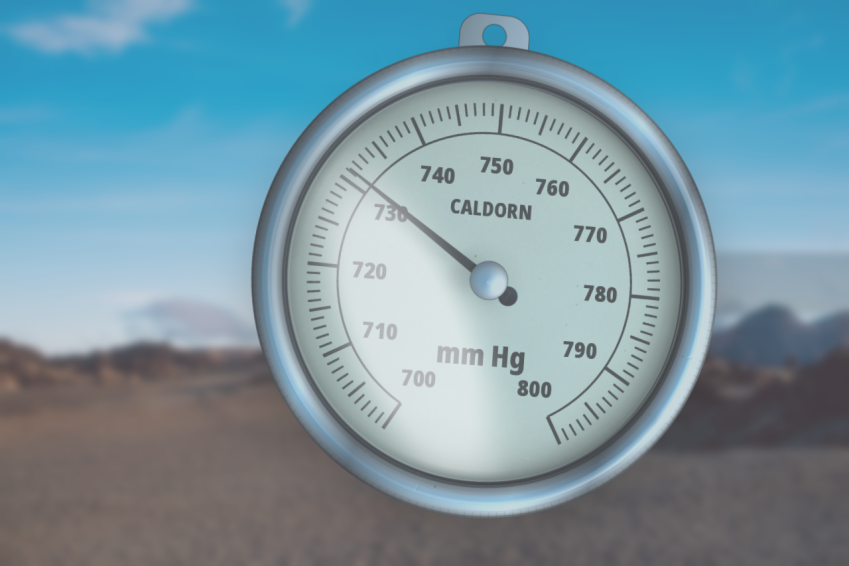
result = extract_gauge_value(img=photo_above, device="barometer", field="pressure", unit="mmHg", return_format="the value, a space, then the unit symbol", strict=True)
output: 731 mmHg
